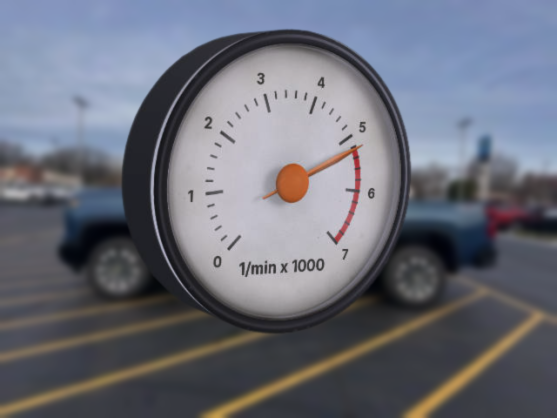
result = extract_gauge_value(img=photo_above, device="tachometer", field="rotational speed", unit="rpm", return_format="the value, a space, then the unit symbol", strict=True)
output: 5200 rpm
